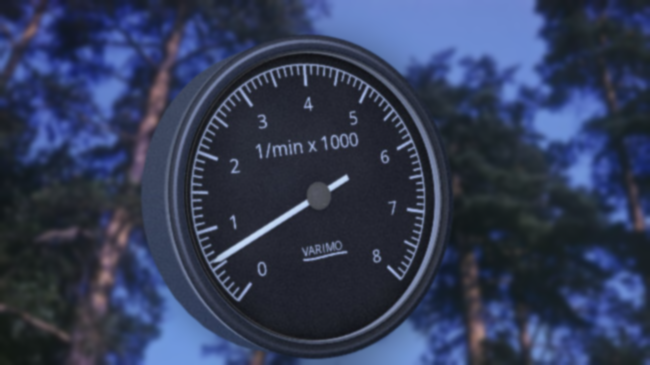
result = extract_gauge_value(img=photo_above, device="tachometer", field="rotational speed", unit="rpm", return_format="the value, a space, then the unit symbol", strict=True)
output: 600 rpm
